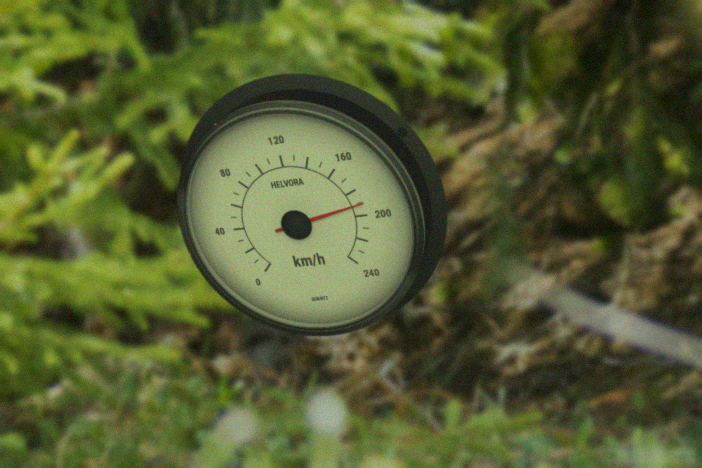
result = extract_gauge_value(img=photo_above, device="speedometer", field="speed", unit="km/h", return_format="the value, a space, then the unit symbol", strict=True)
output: 190 km/h
